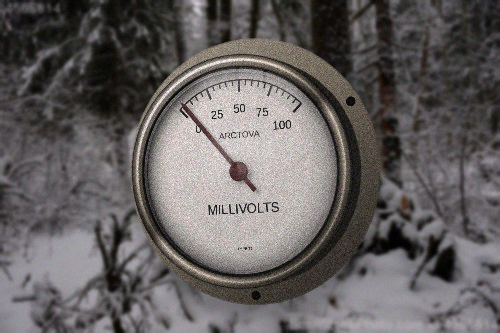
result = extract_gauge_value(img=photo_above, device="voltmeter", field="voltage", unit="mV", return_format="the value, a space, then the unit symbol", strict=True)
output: 5 mV
